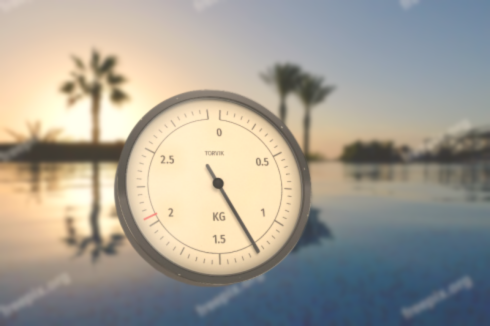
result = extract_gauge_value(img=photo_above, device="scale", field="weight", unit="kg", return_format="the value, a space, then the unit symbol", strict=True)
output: 1.25 kg
